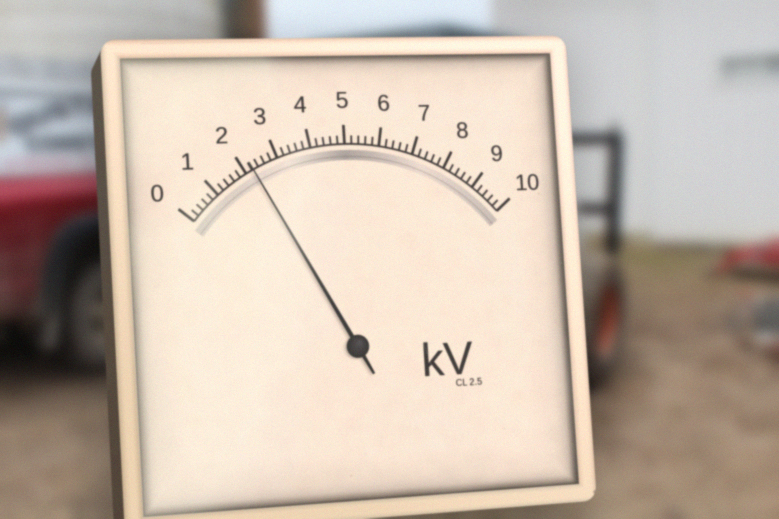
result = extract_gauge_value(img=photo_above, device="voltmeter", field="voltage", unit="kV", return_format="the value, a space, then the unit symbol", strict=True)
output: 2.2 kV
